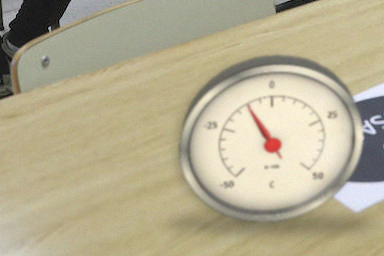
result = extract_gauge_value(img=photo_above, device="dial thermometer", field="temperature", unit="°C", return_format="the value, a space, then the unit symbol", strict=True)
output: -10 °C
